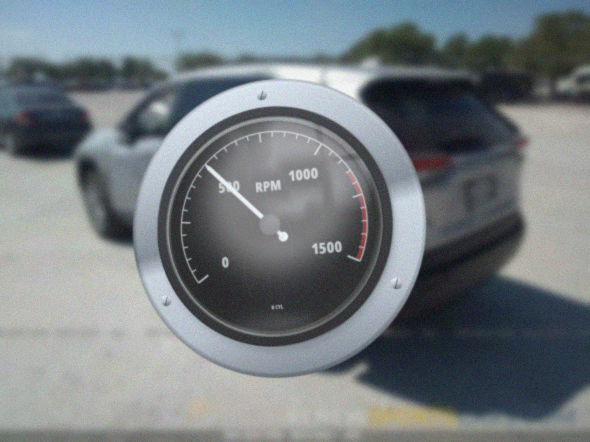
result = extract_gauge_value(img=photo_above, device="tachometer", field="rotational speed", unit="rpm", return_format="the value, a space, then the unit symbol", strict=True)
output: 500 rpm
